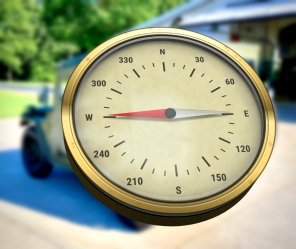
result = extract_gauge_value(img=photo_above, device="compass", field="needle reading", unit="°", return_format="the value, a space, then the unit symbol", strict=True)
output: 270 °
